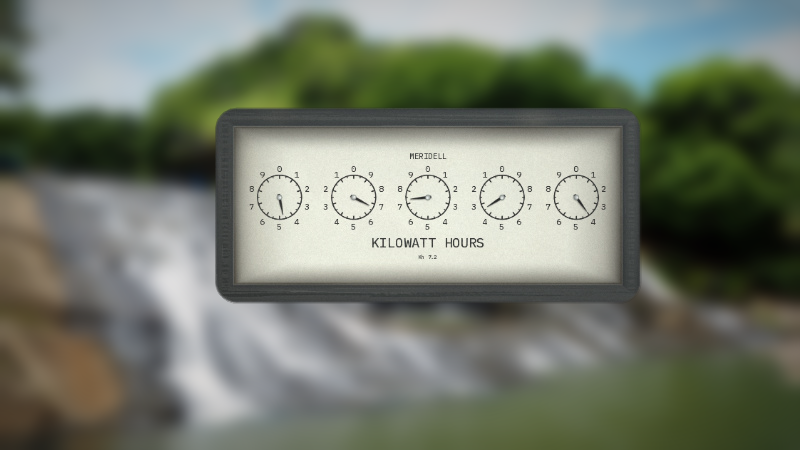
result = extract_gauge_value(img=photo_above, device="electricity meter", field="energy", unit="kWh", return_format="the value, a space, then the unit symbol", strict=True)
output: 46734 kWh
